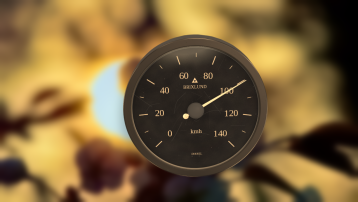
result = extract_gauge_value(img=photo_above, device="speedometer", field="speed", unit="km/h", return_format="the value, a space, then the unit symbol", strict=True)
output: 100 km/h
